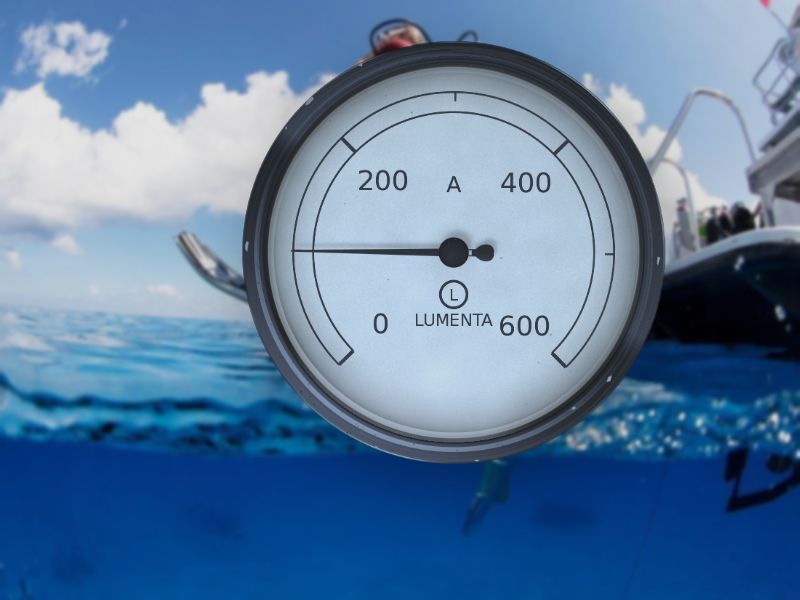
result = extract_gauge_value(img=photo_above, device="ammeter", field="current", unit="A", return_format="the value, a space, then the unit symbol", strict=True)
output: 100 A
